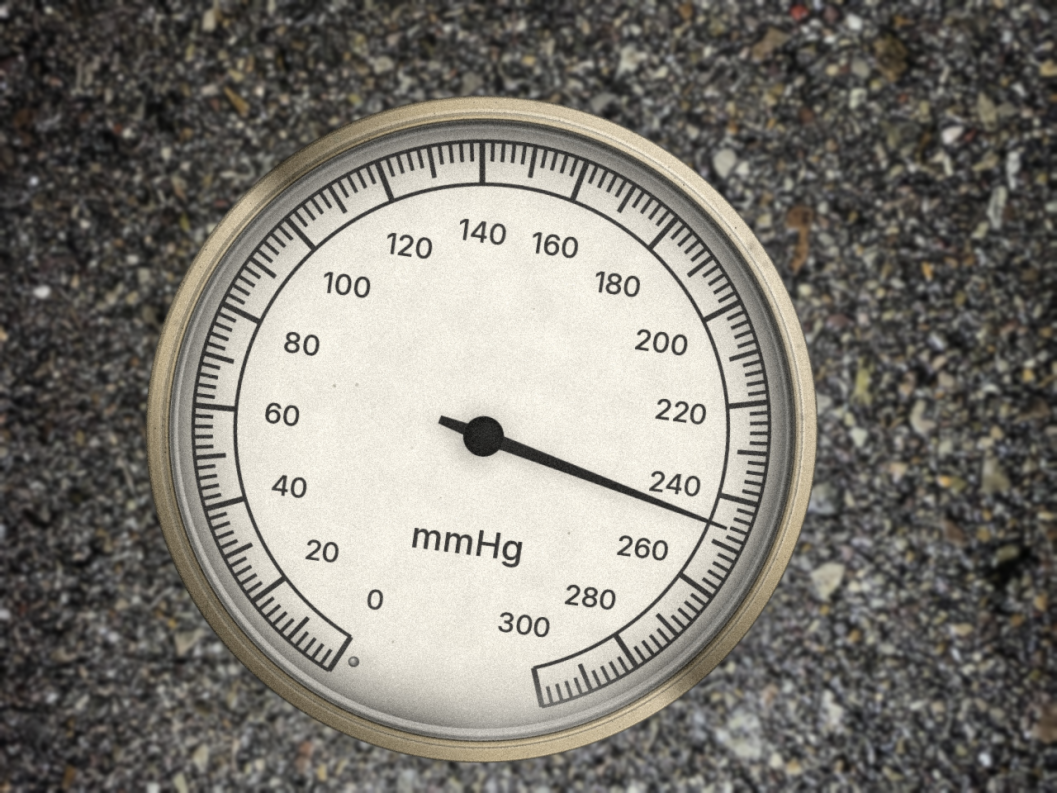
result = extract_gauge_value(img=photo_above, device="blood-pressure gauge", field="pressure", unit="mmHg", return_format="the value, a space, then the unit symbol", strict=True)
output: 246 mmHg
